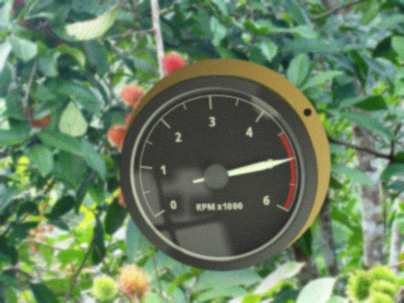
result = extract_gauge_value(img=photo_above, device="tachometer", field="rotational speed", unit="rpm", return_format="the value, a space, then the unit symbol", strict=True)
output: 5000 rpm
